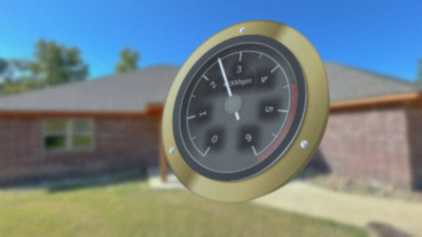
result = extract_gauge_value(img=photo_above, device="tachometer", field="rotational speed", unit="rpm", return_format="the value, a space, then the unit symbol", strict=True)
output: 2500 rpm
